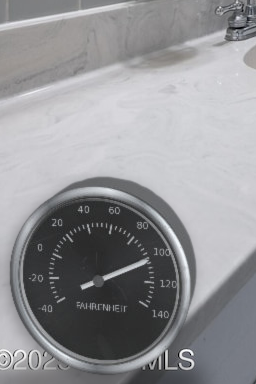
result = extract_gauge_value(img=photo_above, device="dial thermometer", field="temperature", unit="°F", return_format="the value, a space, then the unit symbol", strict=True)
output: 100 °F
